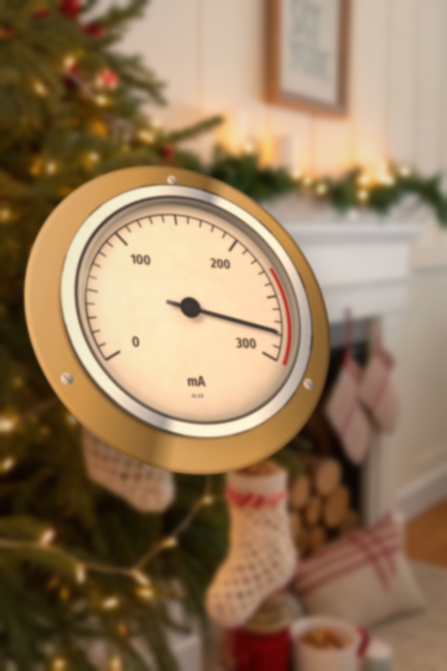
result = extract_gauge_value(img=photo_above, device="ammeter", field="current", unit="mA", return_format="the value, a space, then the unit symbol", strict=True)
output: 280 mA
